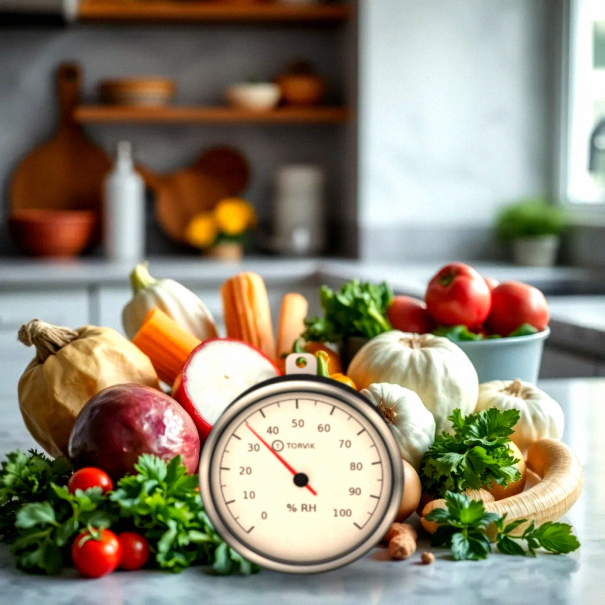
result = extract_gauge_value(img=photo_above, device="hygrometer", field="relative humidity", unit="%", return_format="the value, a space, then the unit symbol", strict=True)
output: 35 %
